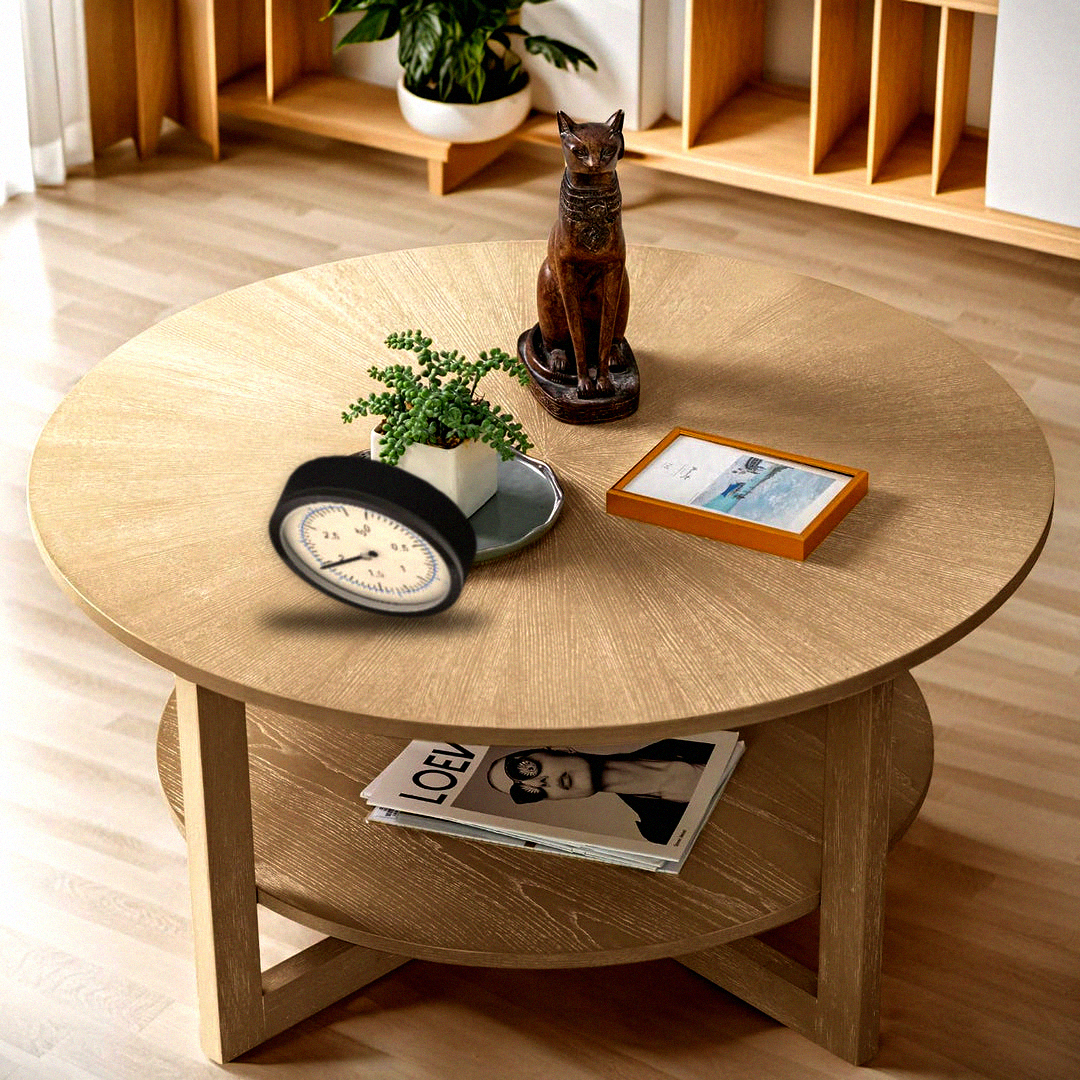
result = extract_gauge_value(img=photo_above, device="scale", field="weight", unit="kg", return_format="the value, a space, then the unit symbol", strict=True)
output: 2 kg
